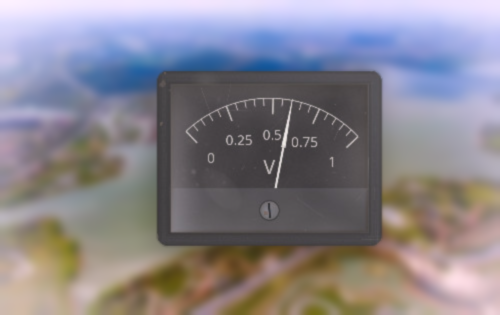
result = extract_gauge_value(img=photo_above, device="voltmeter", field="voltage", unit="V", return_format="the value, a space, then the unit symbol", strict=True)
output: 0.6 V
